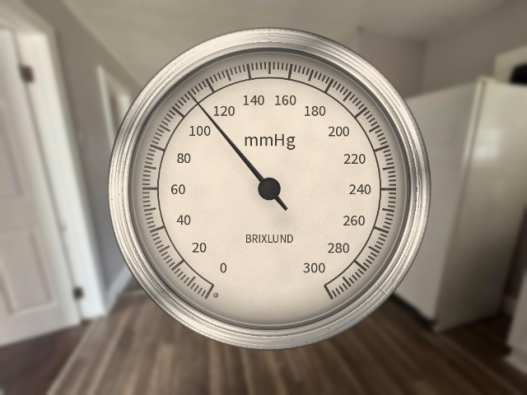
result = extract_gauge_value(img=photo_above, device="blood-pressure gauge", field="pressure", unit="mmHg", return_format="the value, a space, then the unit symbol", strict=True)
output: 110 mmHg
